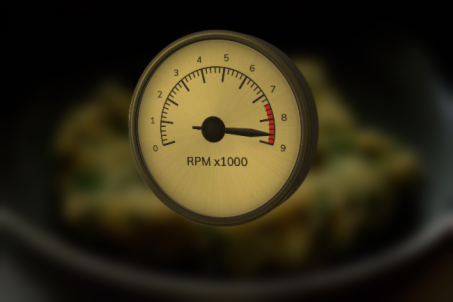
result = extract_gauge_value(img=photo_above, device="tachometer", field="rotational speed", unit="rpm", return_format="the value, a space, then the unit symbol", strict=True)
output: 8600 rpm
